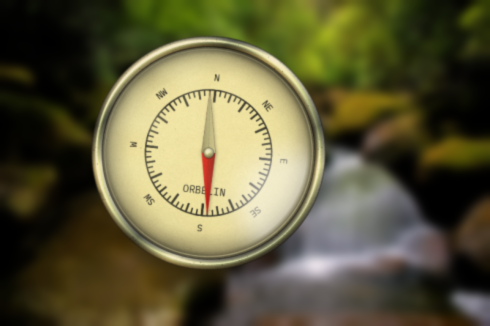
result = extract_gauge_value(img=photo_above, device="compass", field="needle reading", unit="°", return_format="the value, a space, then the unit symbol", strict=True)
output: 175 °
